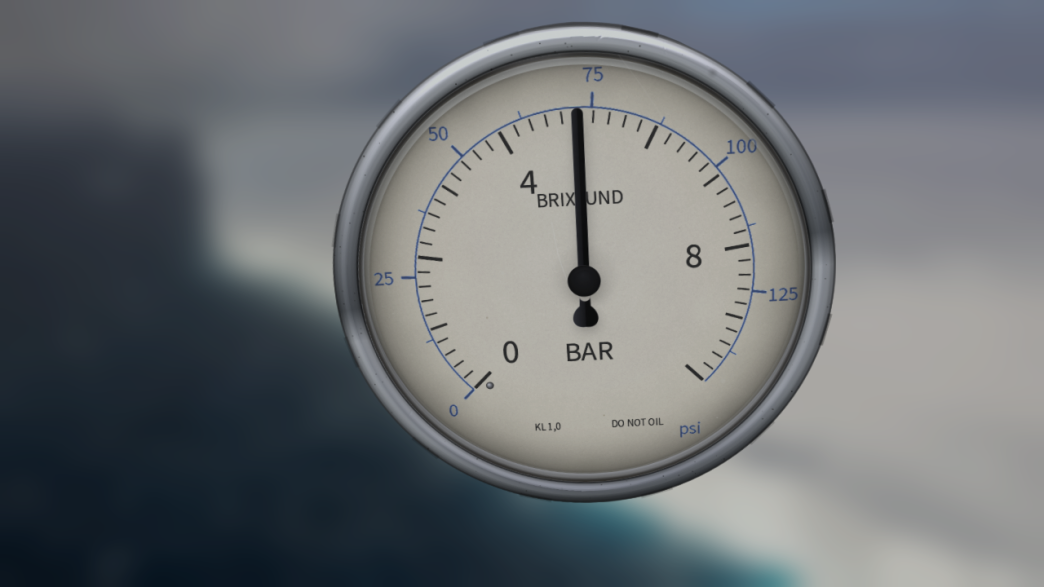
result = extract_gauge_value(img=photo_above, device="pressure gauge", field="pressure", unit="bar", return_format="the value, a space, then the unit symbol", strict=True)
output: 5 bar
